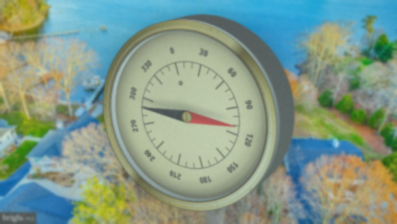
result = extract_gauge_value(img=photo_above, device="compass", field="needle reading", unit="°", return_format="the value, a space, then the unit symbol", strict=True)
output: 110 °
